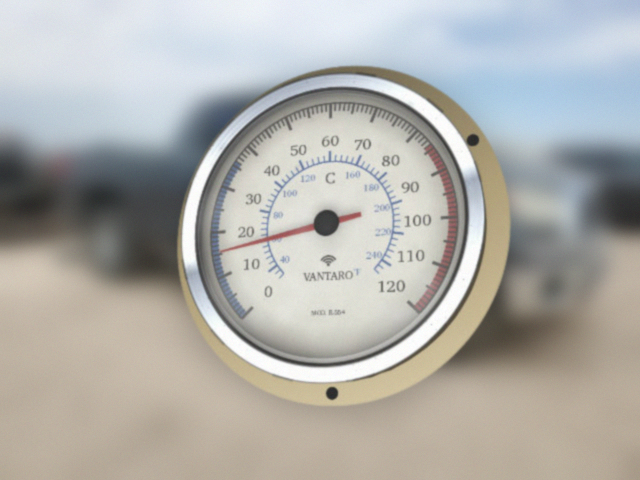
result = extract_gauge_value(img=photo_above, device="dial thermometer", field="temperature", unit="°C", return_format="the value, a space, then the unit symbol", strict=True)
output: 15 °C
